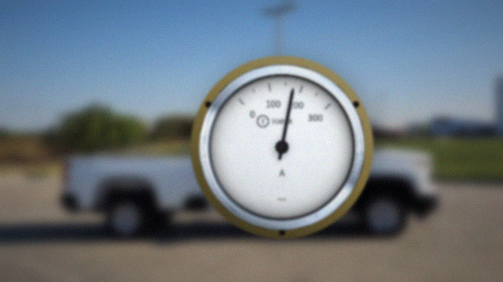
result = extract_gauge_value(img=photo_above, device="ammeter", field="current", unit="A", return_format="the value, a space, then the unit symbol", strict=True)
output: 175 A
